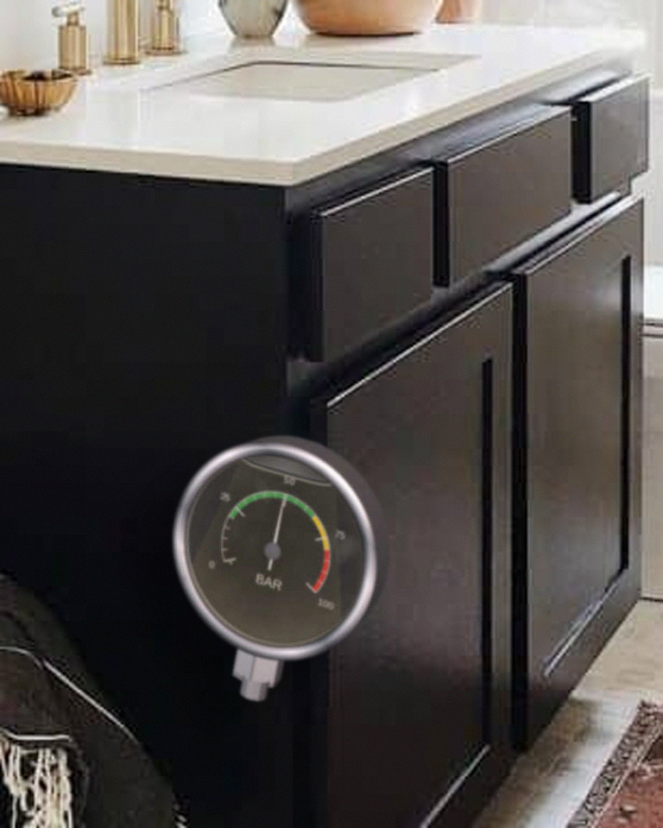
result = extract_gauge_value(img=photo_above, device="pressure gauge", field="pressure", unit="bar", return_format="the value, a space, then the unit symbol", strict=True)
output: 50 bar
